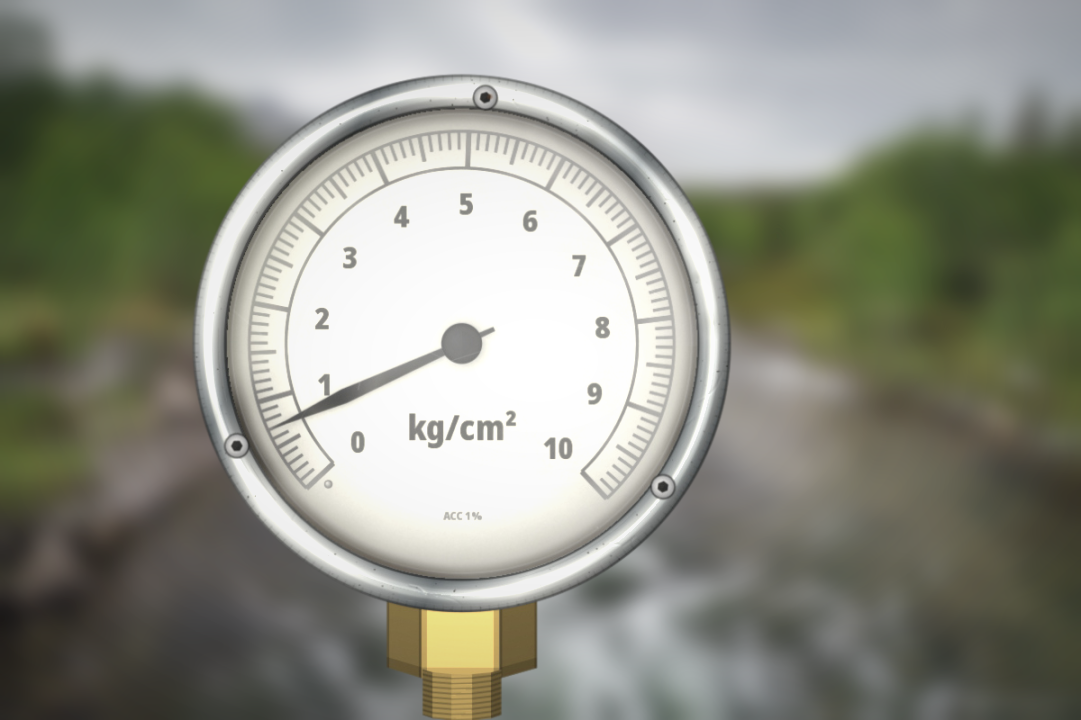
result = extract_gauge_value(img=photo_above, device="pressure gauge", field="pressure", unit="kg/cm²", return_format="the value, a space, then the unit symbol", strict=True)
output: 0.7 kg/cm²
